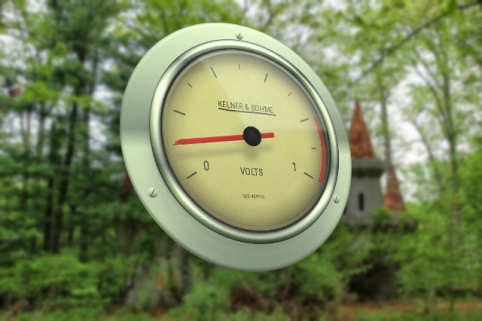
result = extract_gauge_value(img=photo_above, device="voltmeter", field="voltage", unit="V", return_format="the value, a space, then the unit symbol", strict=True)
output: 0.1 V
